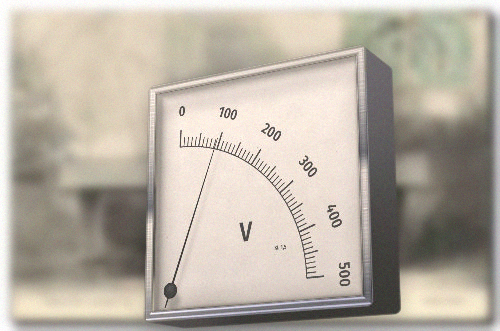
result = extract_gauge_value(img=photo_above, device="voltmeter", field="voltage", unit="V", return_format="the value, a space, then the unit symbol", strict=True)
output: 100 V
